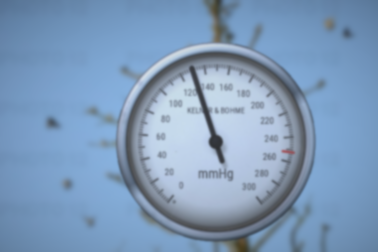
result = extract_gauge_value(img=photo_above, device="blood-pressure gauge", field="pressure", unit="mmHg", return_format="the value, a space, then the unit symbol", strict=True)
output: 130 mmHg
